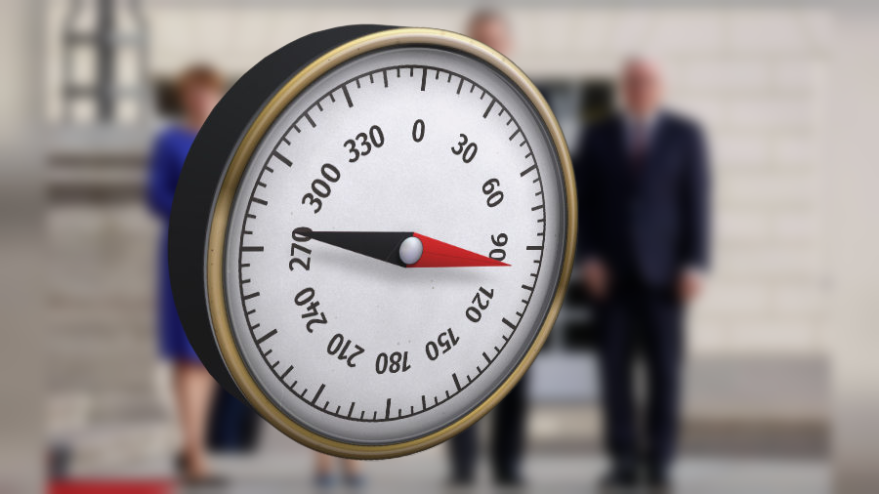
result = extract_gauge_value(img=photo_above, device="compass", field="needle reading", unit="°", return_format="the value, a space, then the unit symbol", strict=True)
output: 97.5 °
